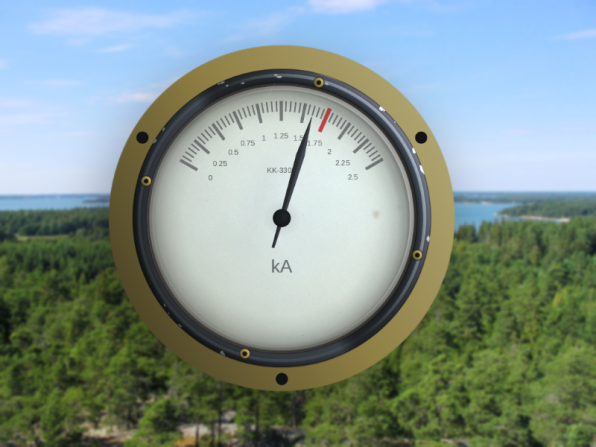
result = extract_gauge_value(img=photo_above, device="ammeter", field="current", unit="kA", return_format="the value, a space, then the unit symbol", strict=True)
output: 1.6 kA
